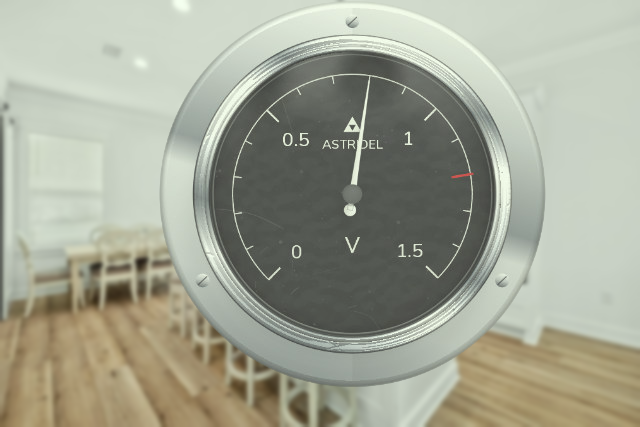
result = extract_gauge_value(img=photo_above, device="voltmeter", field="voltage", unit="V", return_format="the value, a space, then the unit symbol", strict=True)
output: 0.8 V
